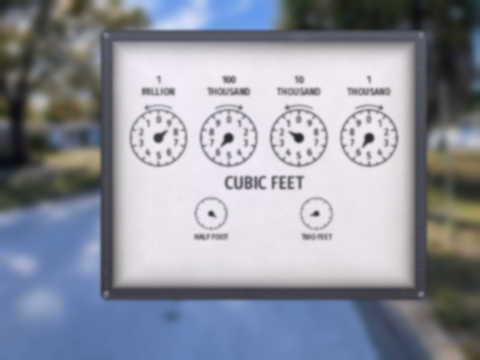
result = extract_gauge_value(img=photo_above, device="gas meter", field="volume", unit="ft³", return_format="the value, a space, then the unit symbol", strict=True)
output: 861600 ft³
